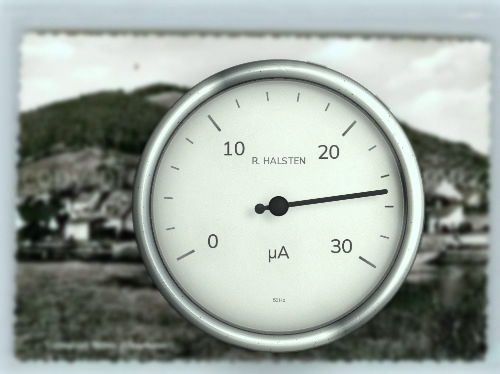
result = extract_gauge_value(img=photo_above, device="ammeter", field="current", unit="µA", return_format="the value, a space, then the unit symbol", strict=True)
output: 25 µA
